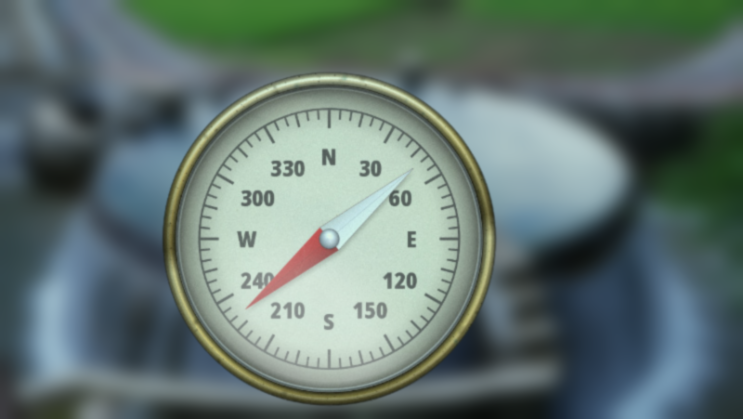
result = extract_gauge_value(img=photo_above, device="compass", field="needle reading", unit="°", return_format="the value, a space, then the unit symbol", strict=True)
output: 230 °
